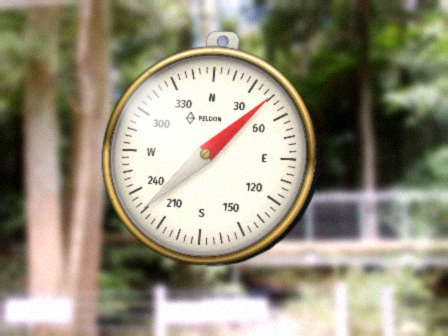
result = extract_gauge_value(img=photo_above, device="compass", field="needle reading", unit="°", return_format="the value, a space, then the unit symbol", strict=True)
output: 45 °
